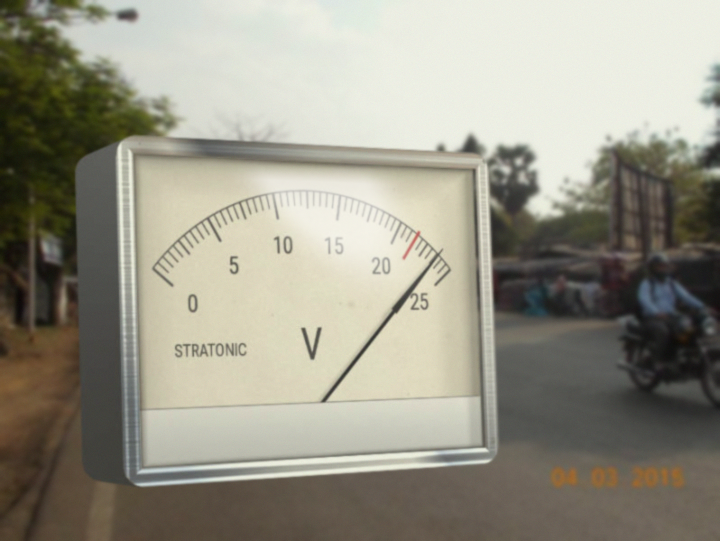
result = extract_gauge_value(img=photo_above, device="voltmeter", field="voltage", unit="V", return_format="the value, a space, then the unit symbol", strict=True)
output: 23.5 V
